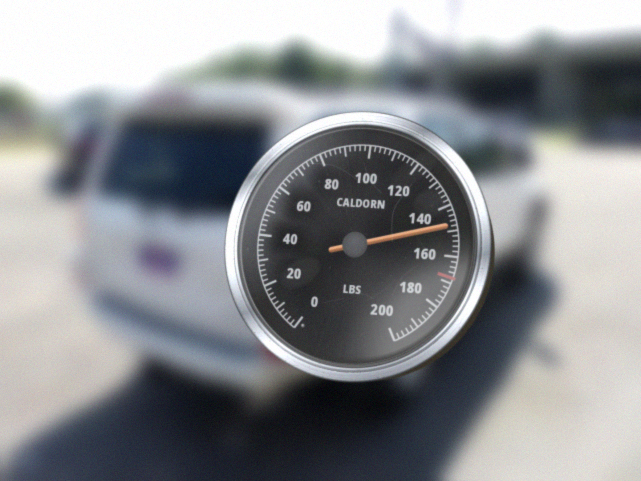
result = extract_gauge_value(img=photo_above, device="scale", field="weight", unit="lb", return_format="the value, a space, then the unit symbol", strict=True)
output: 148 lb
